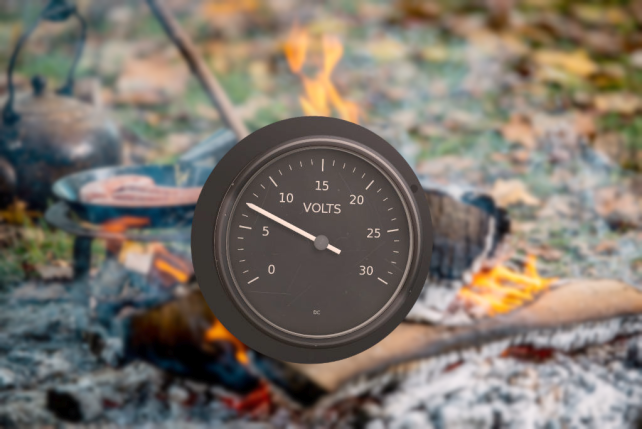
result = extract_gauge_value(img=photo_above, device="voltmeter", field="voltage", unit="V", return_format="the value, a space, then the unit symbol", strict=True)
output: 7 V
